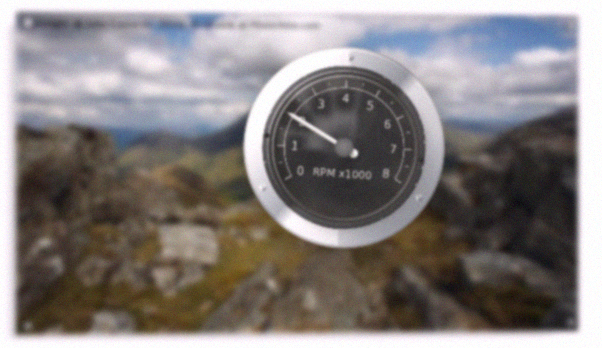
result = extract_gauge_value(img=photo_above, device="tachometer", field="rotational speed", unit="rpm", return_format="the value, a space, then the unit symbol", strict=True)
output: 2000 rpm
